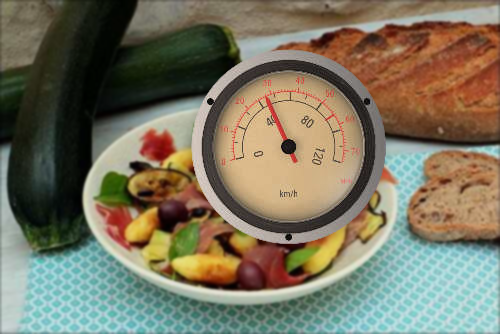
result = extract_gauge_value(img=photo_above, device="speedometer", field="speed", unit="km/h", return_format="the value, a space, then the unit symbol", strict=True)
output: 45 km/h
